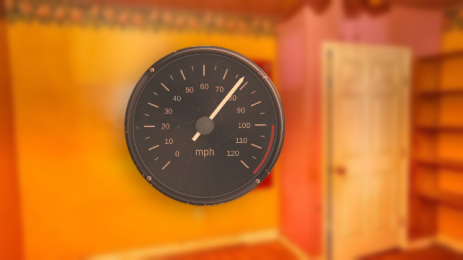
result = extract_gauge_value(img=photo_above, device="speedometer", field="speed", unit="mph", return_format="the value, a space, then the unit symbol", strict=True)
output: 77.5 mph
